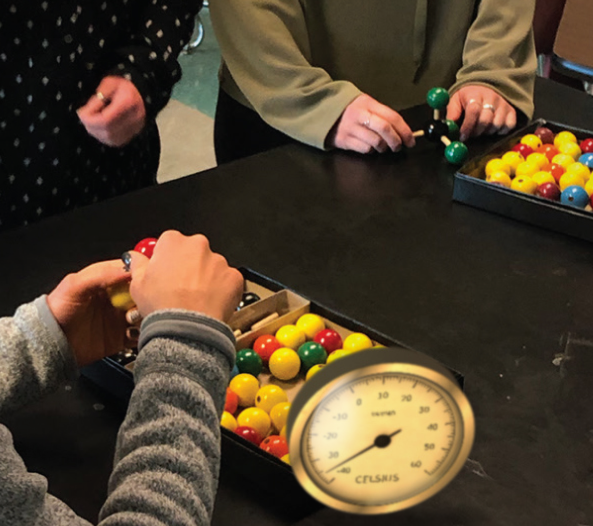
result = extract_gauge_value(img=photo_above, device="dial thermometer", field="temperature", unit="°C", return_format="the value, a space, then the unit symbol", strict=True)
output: -35 °C
